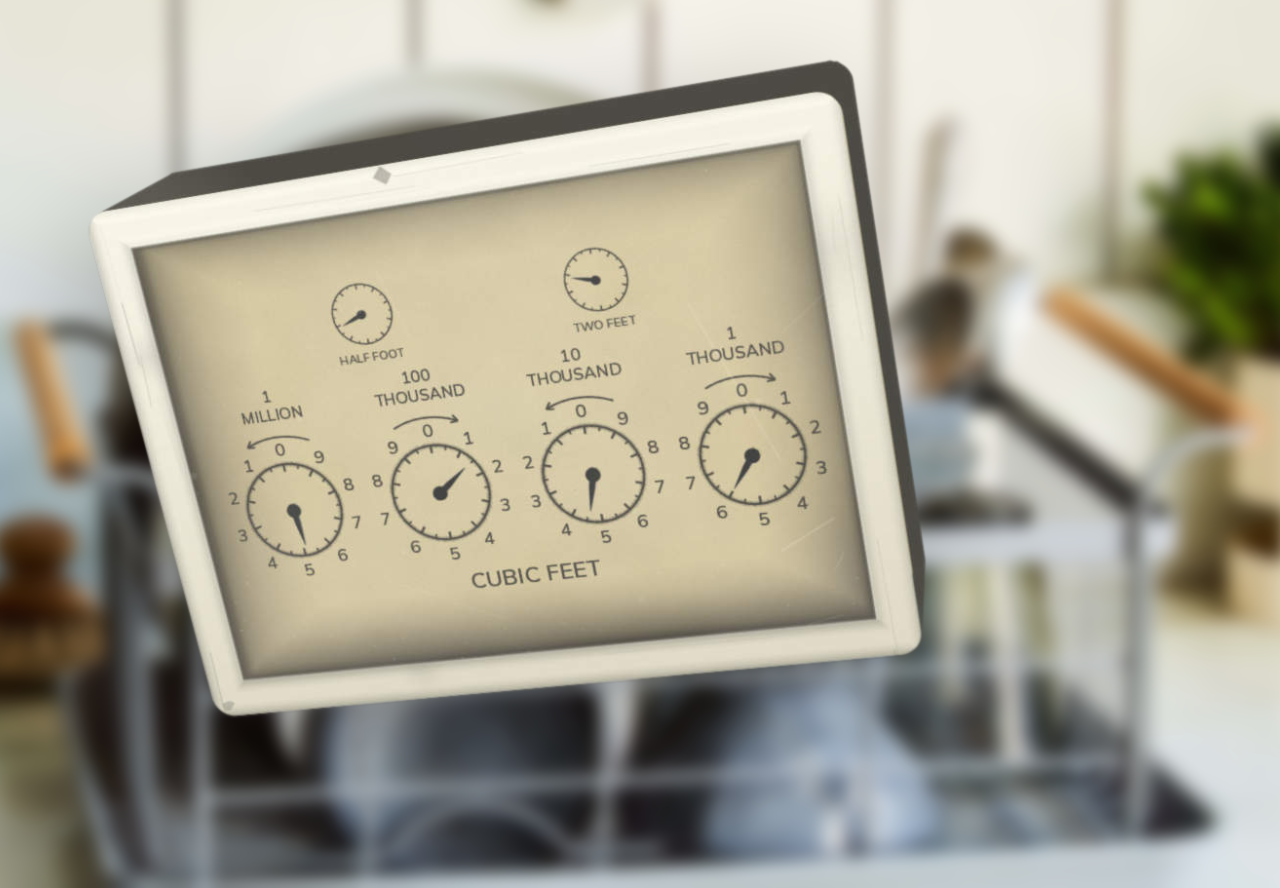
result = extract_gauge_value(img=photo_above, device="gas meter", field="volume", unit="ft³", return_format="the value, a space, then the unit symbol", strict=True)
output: 514600 ft³
